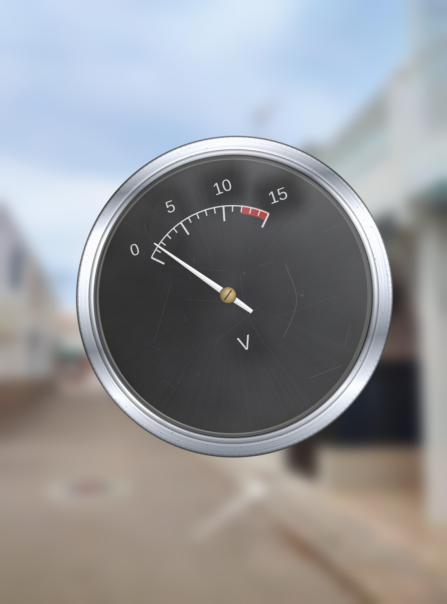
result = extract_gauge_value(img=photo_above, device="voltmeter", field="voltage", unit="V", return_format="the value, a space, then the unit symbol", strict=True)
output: 1.5 V
